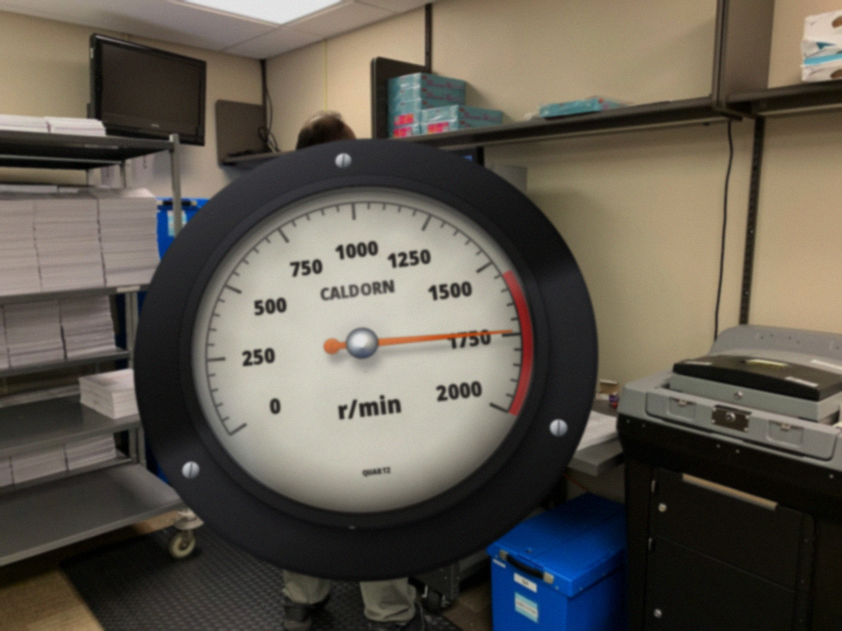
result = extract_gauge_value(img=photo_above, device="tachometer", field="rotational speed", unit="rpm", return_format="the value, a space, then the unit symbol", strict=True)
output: 1750 rpm
